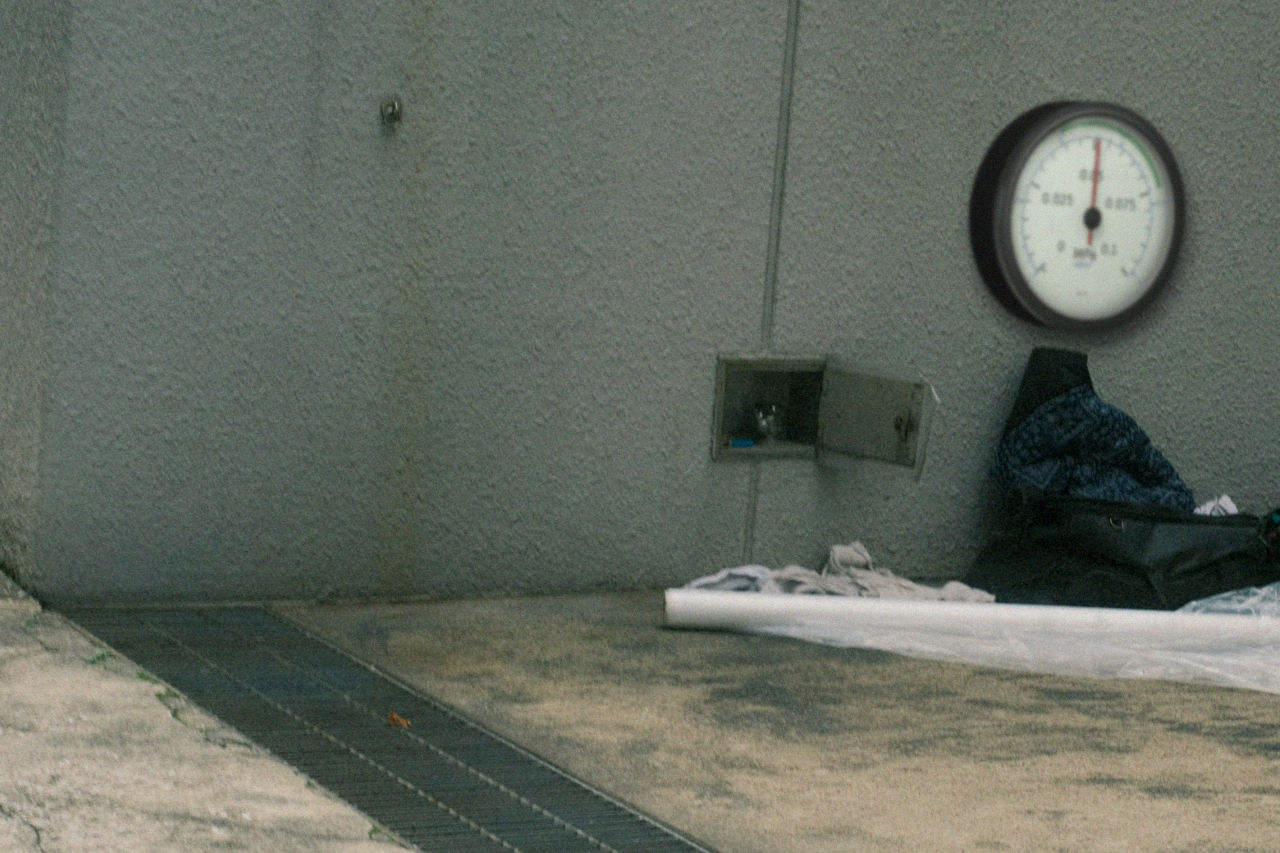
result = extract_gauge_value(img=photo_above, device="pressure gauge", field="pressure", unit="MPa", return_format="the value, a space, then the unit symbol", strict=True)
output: 0.05 MPa
